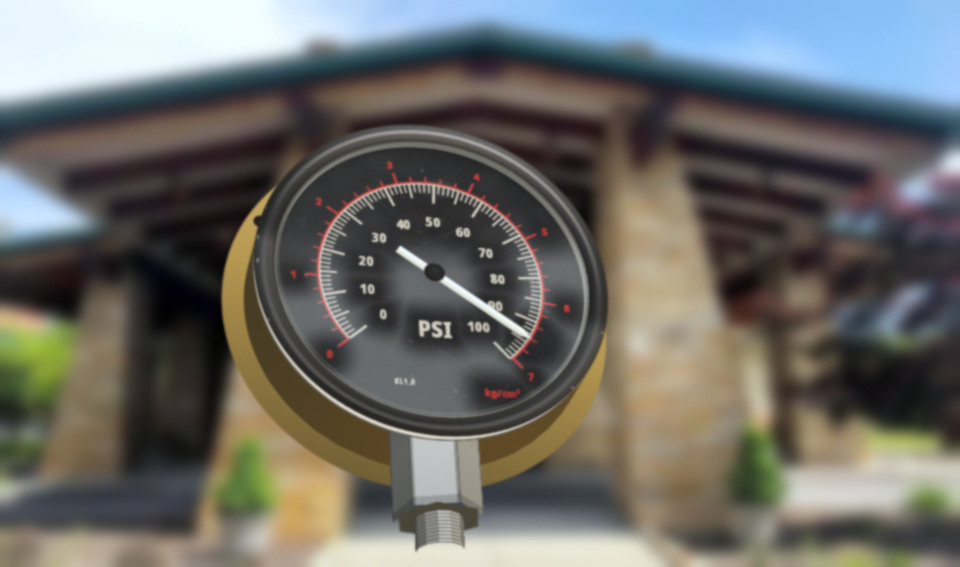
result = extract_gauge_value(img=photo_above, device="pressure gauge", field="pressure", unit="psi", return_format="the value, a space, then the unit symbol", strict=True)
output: 95 psi
